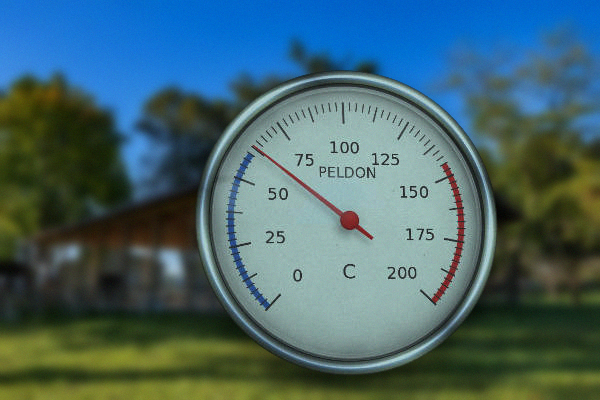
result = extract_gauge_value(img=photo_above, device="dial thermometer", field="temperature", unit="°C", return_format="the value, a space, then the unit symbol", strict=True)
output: 62.5 °C
